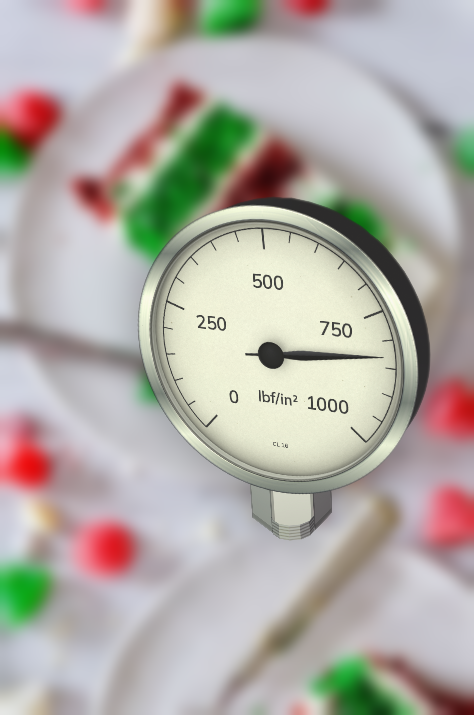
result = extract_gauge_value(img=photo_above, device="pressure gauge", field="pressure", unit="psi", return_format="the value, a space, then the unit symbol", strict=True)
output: 825 psi
